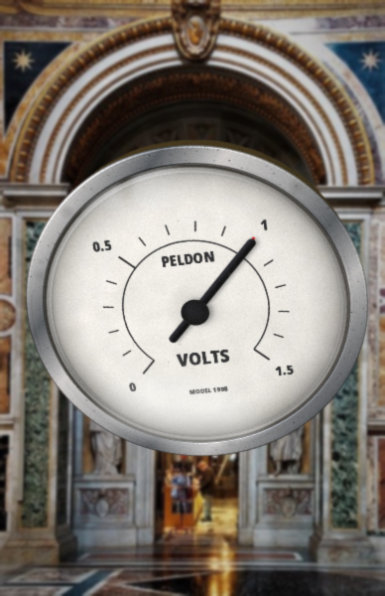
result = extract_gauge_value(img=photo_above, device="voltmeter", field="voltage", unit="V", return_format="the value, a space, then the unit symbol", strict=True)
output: 1 V
